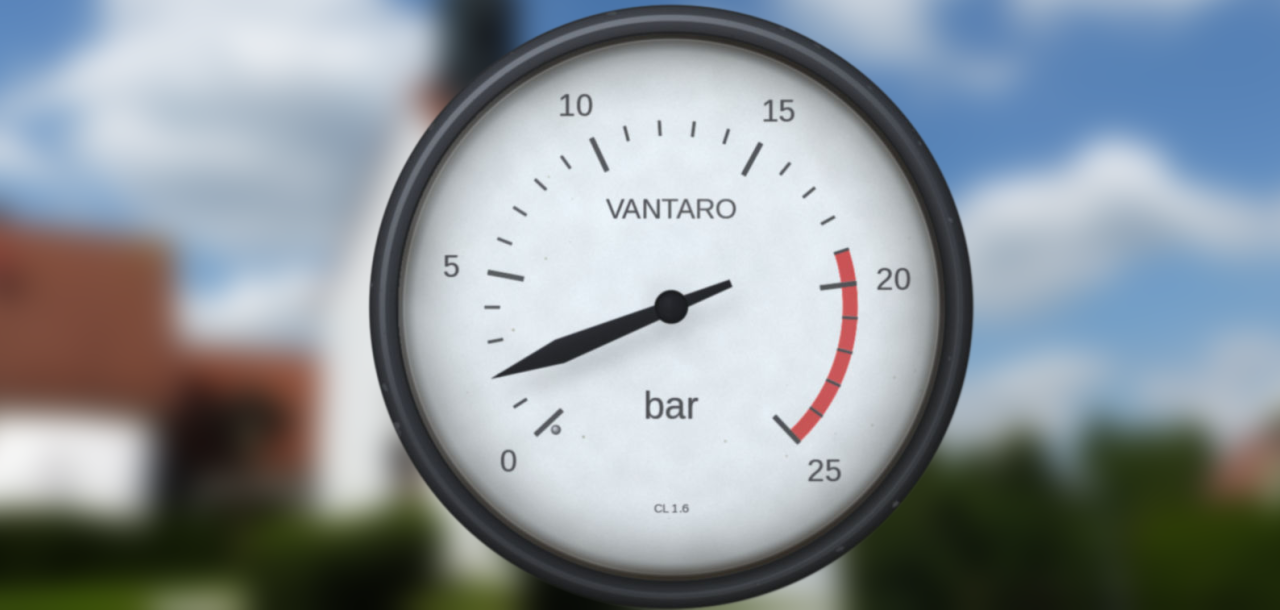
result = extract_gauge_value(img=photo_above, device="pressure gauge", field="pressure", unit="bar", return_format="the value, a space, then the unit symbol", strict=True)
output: 2 bar
